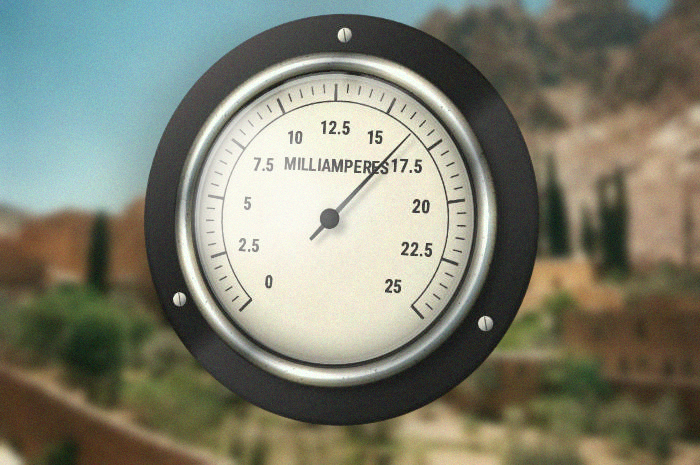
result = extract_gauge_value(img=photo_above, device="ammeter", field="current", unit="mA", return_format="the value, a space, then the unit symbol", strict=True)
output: 16.5 mA
